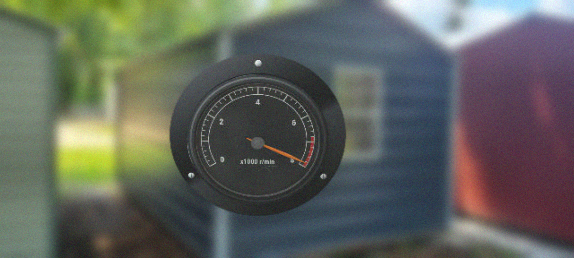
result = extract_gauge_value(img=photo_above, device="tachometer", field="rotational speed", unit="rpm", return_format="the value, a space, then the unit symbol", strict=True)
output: 7800 rpm
